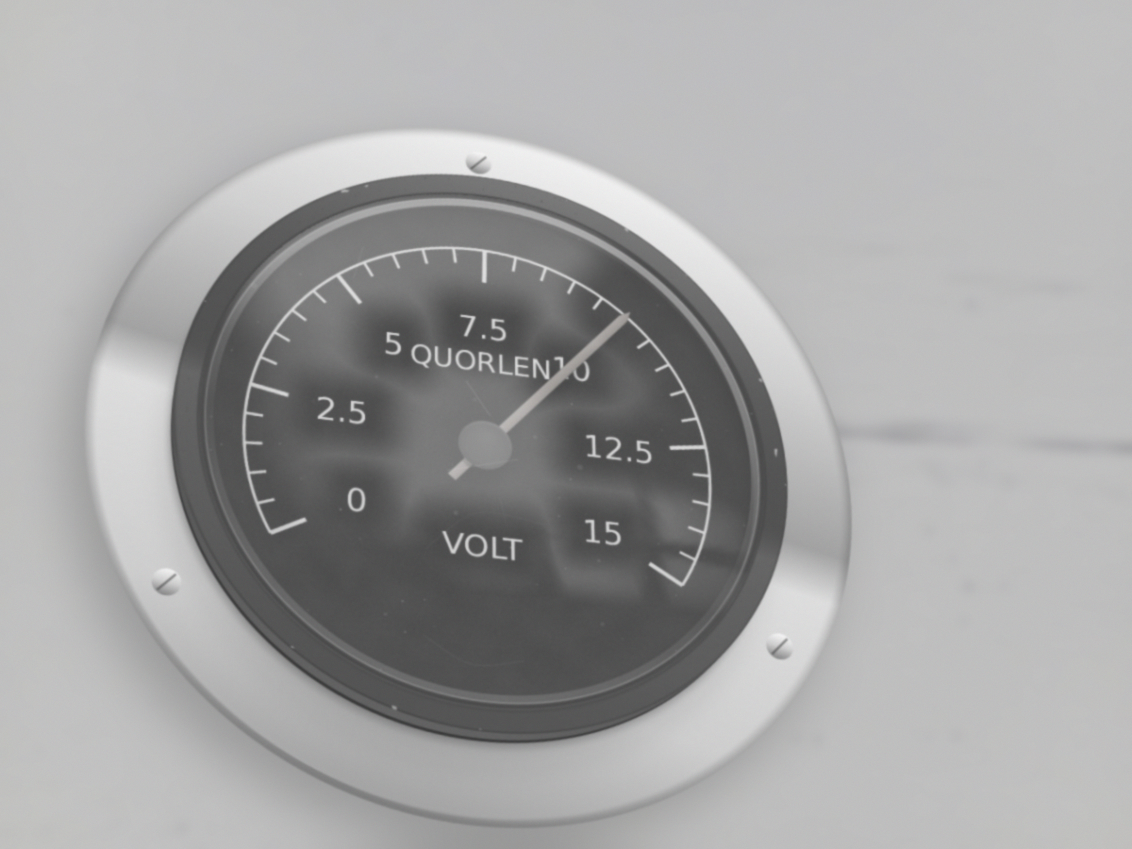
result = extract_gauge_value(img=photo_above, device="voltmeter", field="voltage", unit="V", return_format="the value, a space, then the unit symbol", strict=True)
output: 10 V
